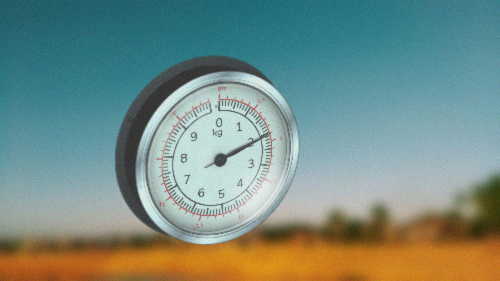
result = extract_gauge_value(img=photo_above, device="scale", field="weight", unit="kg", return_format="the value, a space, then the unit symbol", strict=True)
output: 2 kg
